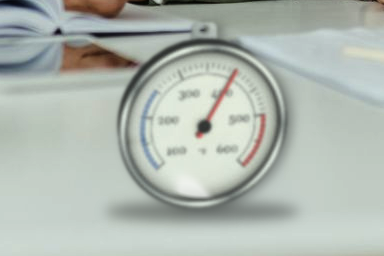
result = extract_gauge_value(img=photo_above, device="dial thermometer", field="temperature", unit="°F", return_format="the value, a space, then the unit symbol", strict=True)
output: 400 °F
